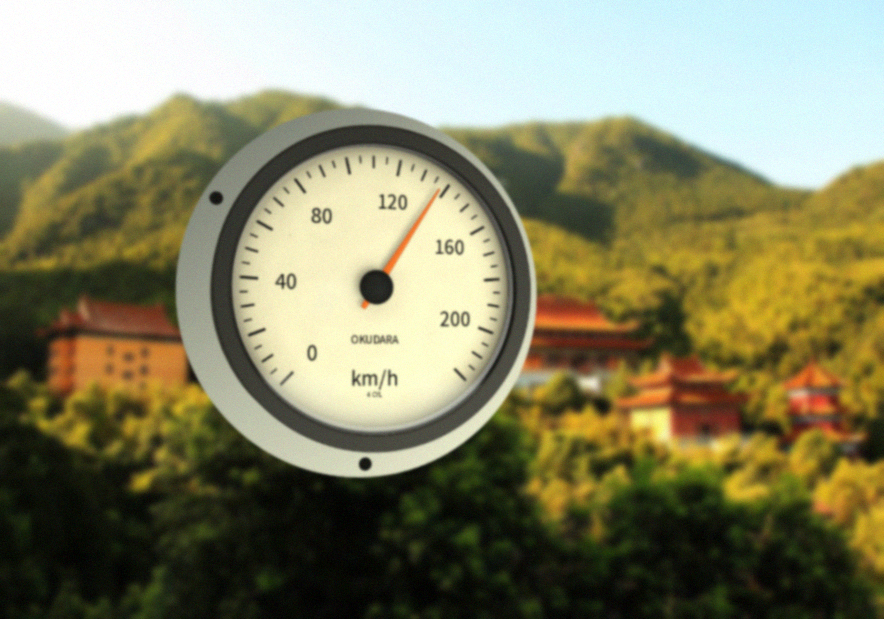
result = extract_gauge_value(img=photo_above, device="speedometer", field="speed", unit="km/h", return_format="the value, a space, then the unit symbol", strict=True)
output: 137.5 km/h
